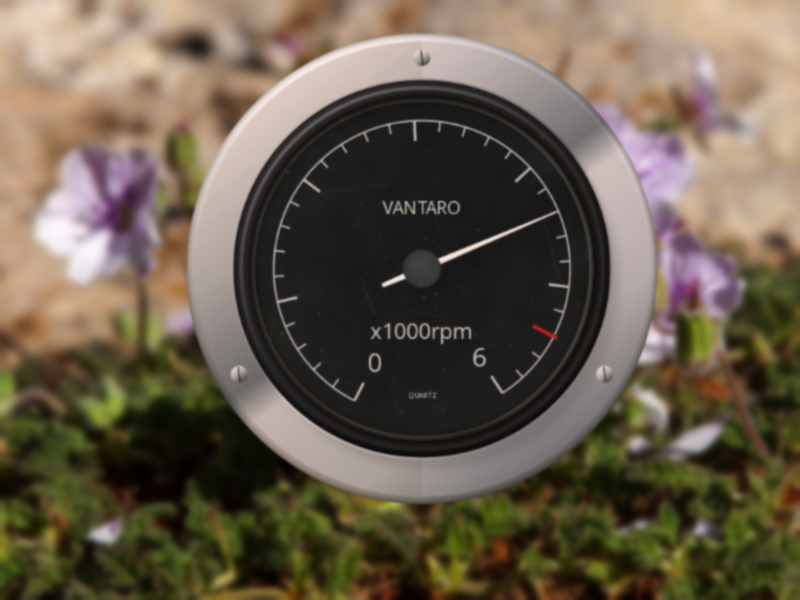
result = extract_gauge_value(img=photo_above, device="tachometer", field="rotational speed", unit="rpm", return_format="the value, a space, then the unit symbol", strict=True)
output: 4400 rpm
